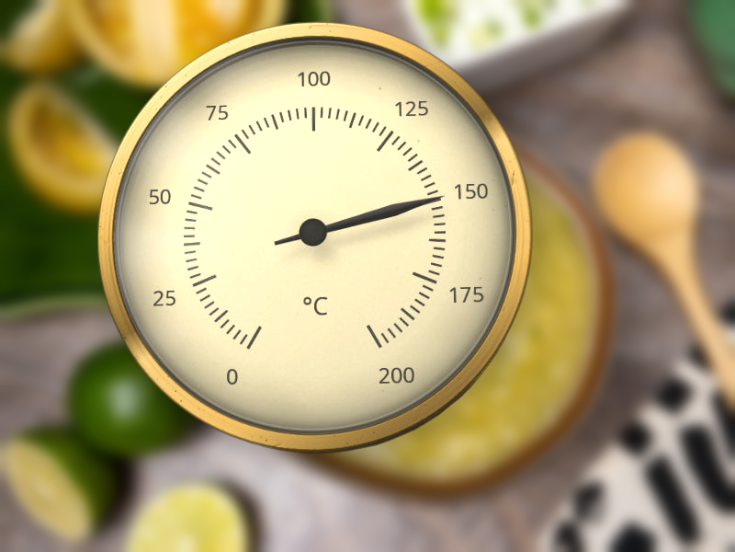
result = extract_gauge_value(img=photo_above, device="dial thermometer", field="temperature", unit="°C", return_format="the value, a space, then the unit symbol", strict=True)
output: 150 °C
